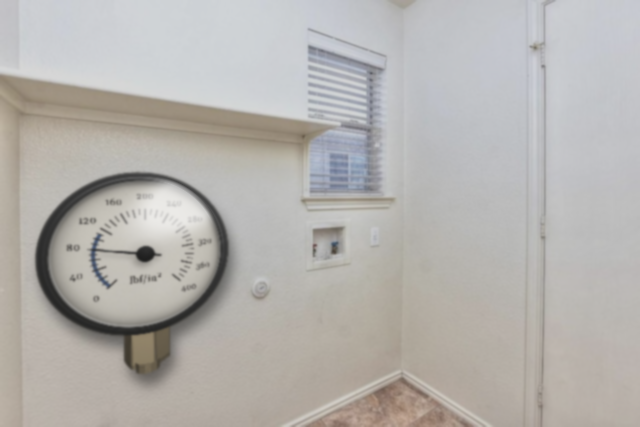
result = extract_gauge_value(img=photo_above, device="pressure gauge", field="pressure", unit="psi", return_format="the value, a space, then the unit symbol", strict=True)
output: 80 psi
